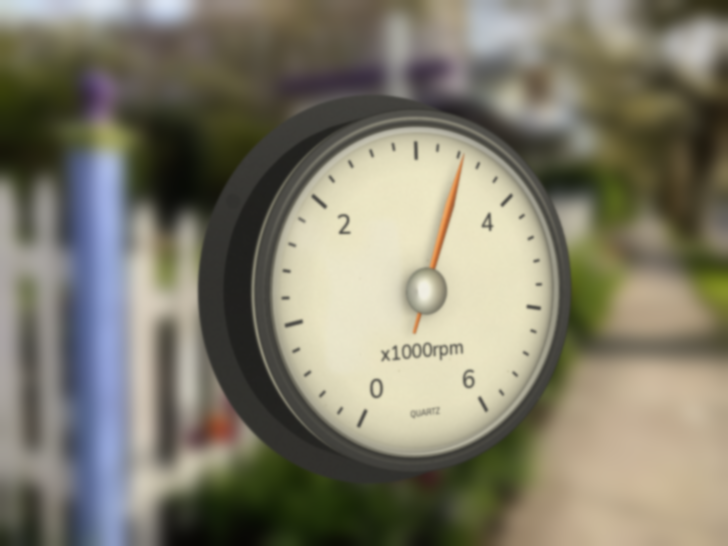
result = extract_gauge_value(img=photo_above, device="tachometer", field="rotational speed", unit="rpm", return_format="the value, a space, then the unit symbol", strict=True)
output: 3400 rpm
